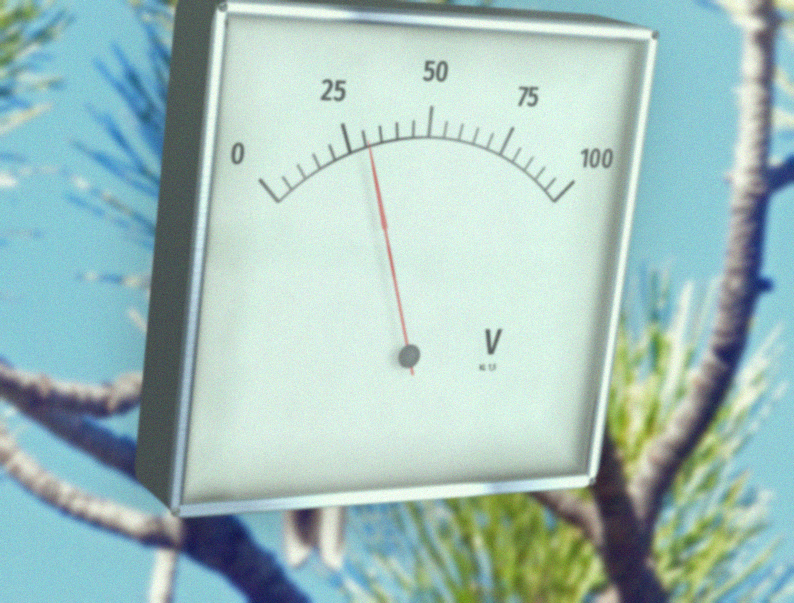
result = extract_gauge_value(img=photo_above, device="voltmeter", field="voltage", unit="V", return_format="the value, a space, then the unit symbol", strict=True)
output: 30 V
